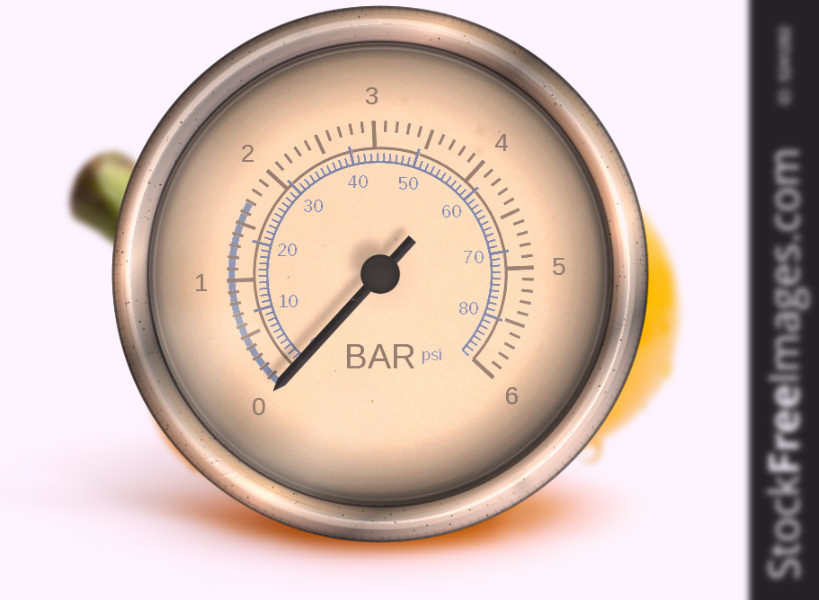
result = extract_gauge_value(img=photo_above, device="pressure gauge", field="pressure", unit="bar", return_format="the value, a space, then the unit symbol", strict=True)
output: 0 bar
